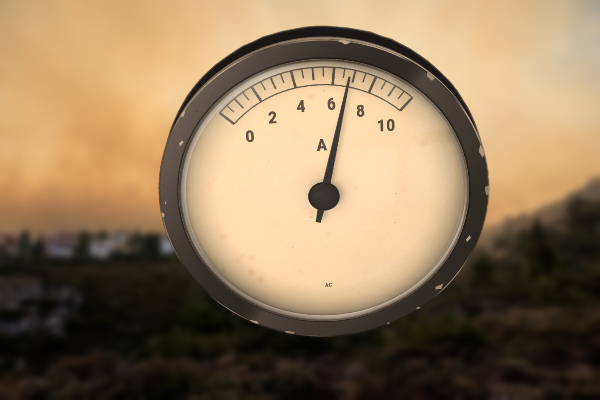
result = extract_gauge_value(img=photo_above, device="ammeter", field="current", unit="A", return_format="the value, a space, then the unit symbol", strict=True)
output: 6.75 A
